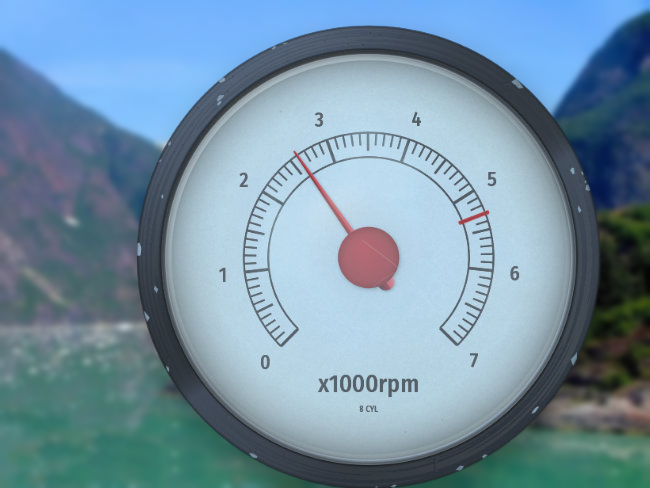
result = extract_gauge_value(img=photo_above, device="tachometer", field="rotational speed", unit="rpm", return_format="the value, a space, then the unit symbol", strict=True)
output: 2600 rpm
